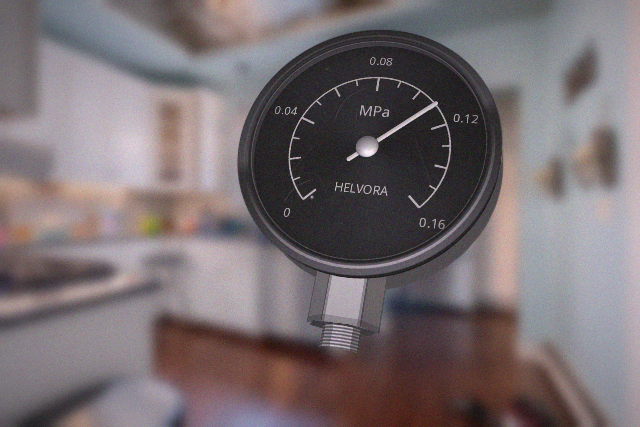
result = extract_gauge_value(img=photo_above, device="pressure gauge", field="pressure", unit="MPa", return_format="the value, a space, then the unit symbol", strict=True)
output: 0.11 MPa
